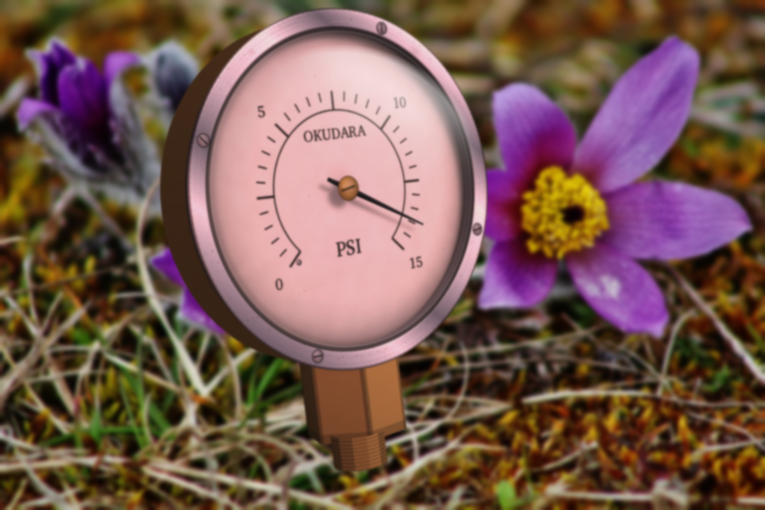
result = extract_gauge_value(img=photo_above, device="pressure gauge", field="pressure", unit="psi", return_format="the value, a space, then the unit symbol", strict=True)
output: 14 psi
